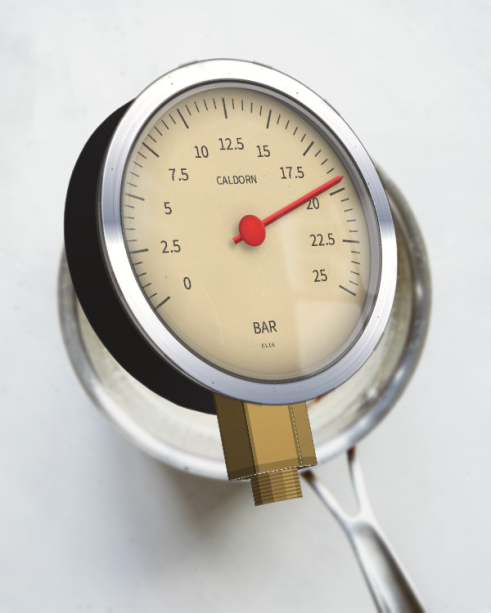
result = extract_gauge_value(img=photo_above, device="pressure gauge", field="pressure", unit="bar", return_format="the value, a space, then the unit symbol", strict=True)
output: 19.5 bar
